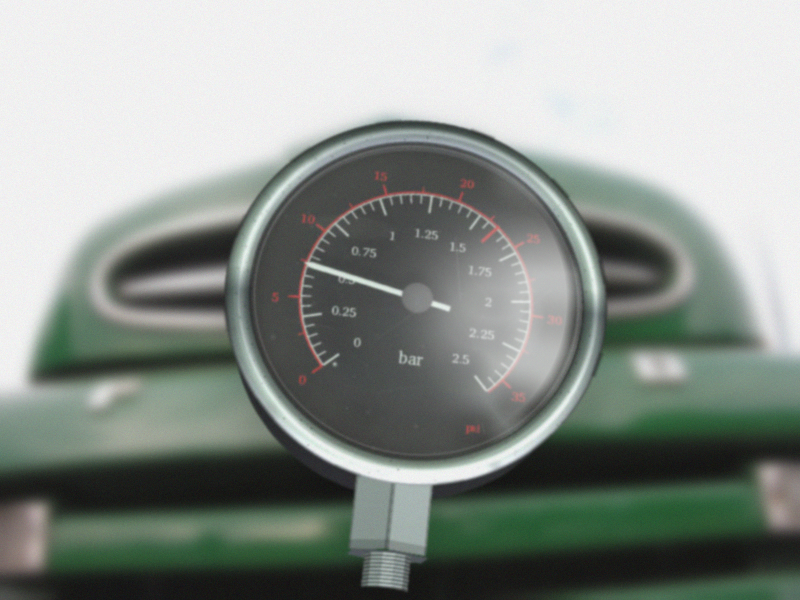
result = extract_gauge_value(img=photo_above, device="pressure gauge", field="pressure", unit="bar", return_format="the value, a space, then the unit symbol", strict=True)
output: 0.5 bar
